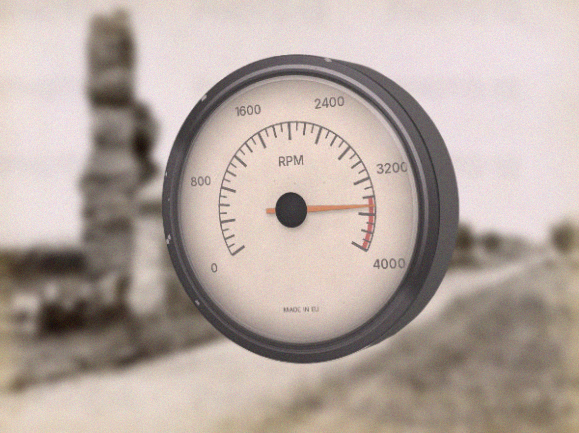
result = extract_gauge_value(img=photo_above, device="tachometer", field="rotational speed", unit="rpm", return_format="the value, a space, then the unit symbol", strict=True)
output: 3500 rpm
